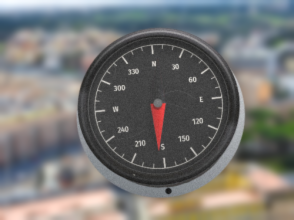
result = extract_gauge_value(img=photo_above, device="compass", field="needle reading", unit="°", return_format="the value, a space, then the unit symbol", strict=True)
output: 185 °
